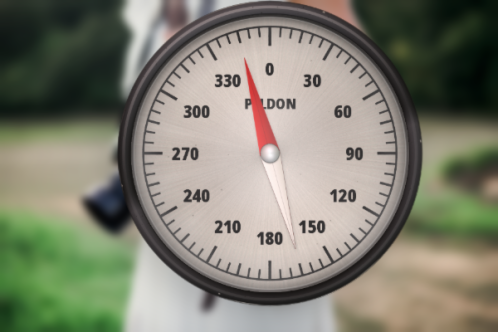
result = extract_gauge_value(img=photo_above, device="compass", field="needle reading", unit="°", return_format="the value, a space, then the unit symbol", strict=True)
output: 345 °
